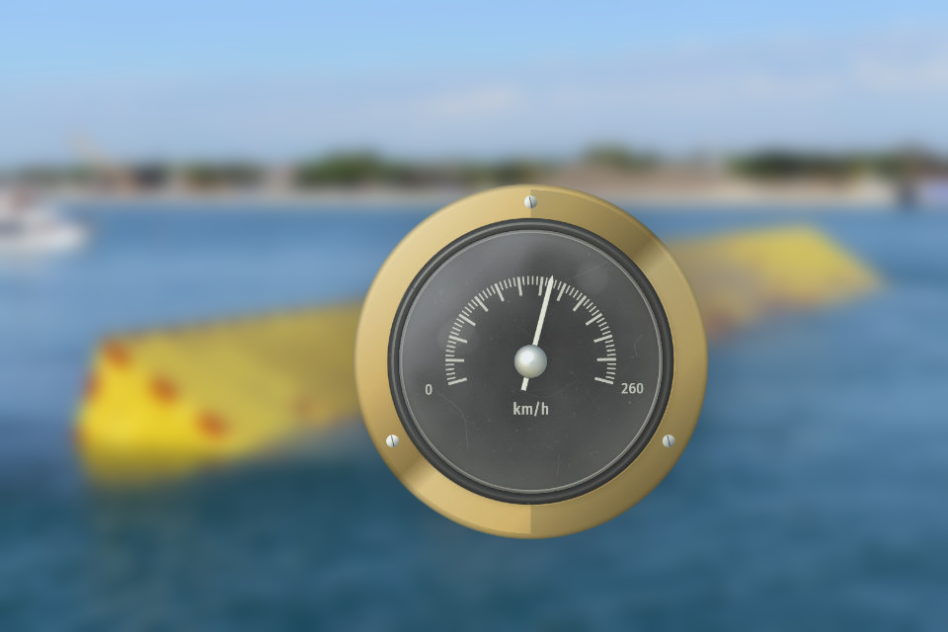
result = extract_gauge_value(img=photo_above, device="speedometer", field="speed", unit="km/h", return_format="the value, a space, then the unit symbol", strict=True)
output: 148 km/h
